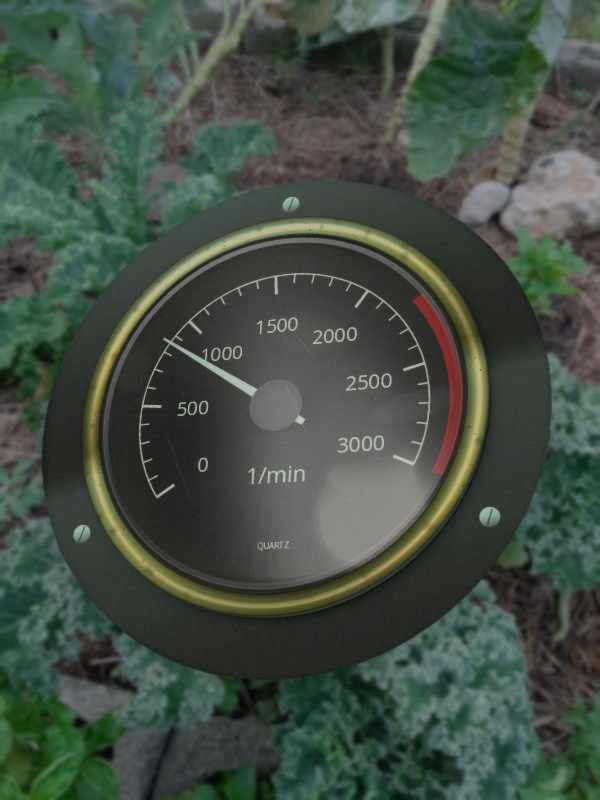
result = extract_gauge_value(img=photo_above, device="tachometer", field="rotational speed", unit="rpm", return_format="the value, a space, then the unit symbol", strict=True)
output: 850 rpm
